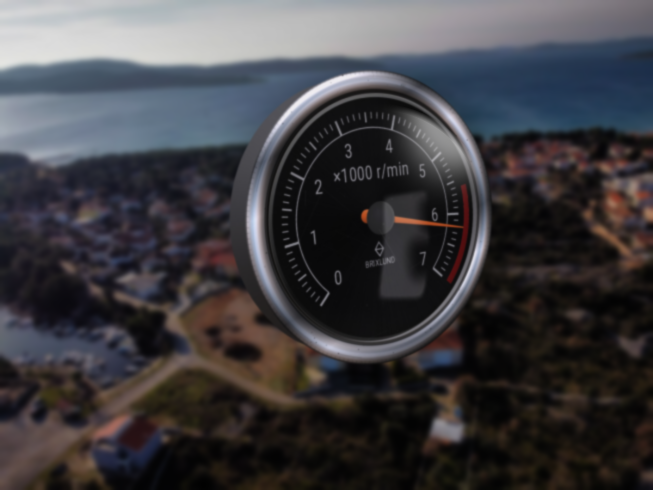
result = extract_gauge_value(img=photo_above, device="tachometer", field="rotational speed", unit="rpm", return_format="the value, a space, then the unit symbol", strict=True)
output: 6200 rpm
